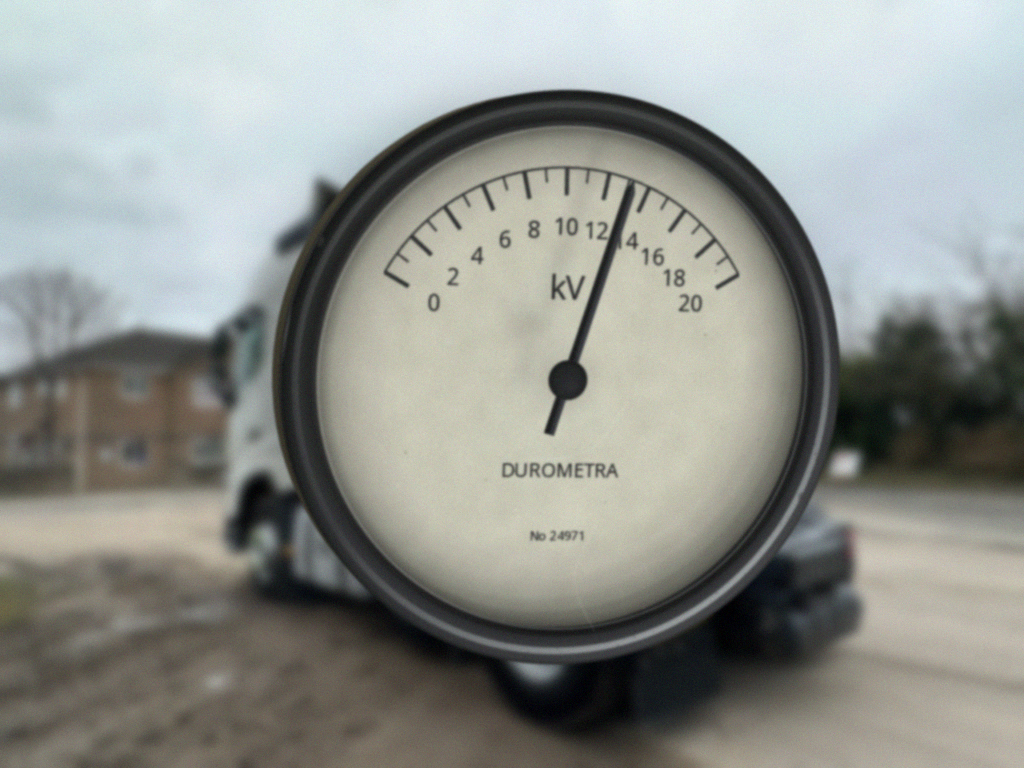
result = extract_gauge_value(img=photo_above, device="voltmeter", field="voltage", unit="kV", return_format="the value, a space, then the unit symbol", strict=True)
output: 13 kV
